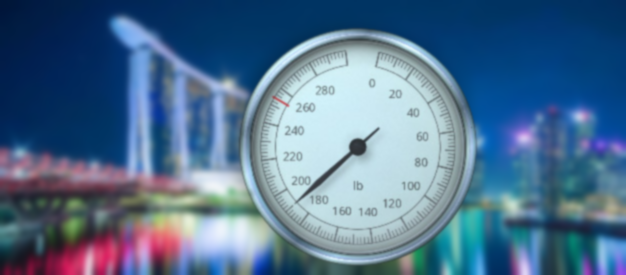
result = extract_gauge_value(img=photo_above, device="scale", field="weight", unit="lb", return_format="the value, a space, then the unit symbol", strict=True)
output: 190 lb
